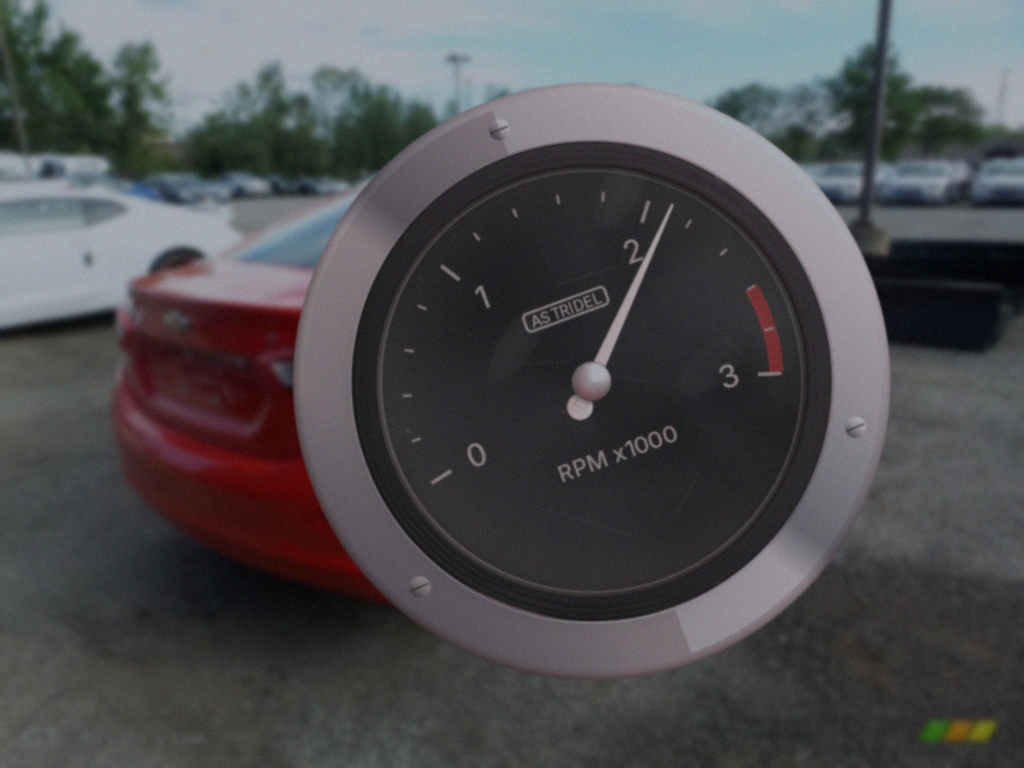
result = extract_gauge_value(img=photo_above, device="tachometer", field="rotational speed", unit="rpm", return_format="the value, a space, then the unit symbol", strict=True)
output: 2100 rpm
